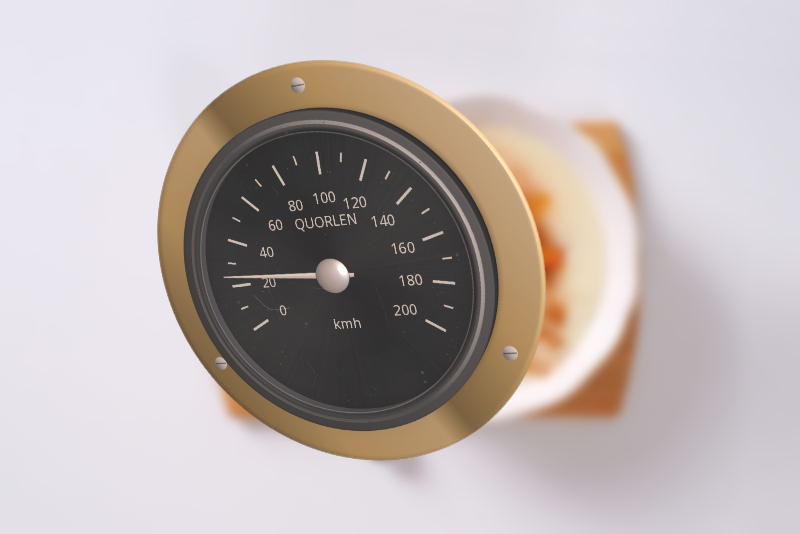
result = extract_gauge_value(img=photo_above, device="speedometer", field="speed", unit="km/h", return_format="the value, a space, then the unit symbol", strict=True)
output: 25 km/h
